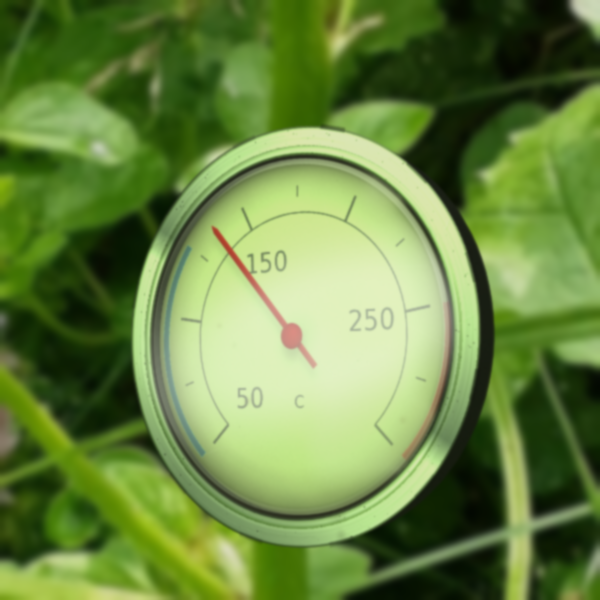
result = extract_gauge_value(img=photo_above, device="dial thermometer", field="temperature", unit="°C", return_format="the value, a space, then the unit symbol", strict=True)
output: 137.5 °C
